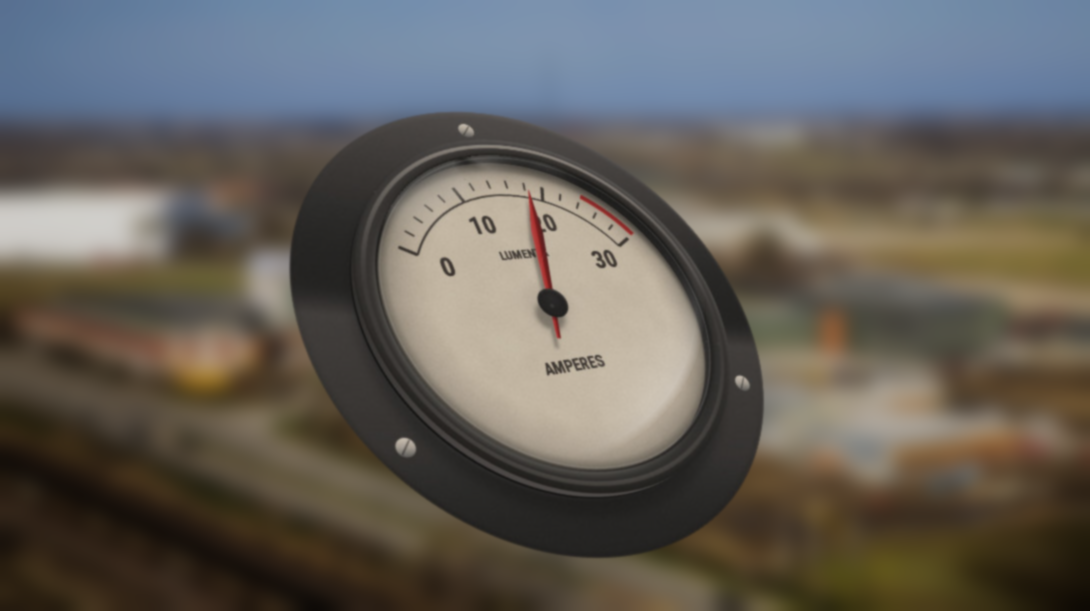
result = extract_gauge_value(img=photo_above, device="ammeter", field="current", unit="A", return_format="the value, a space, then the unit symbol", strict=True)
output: 18 A
